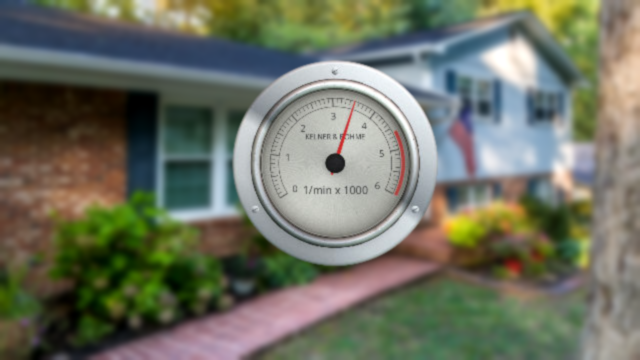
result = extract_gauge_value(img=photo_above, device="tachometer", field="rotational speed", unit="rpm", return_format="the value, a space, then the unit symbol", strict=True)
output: 3500 rpm
